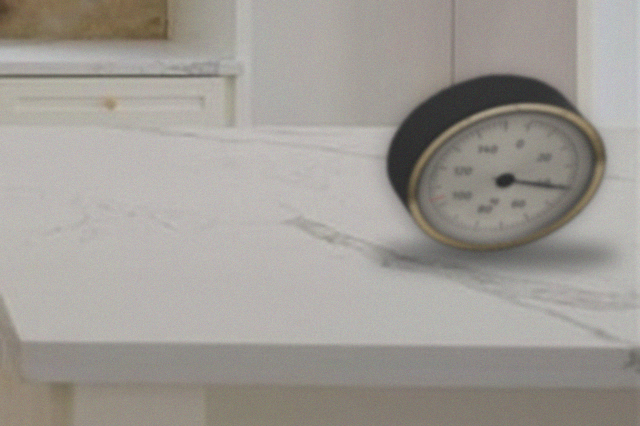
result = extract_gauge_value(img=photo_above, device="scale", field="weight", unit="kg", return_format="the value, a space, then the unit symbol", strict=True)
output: 40 kg
